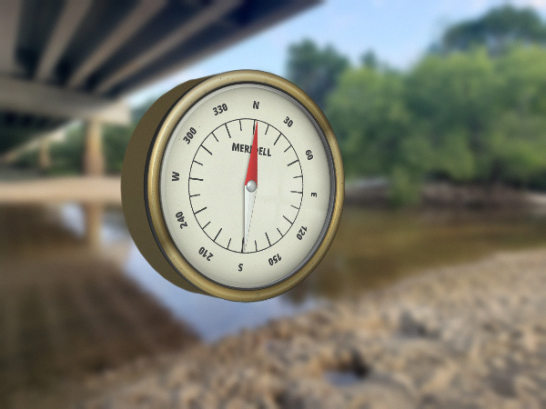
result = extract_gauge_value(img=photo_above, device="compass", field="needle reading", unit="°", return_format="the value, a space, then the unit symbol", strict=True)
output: 0 °
